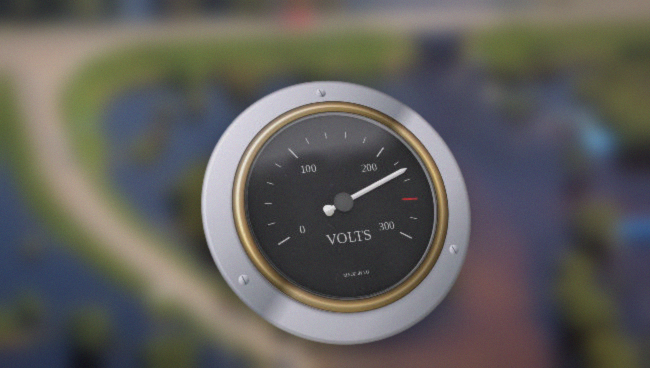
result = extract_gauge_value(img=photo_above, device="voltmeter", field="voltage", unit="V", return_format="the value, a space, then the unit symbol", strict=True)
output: 230 V
